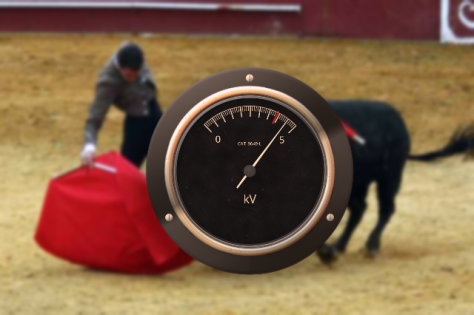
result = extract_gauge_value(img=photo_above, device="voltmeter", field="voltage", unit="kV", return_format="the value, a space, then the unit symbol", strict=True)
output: 4.5 kV
